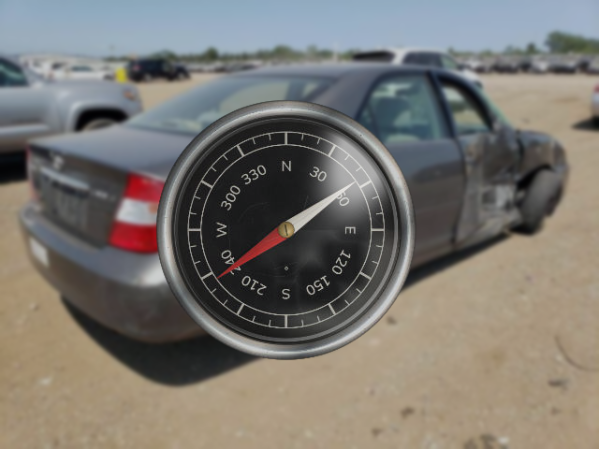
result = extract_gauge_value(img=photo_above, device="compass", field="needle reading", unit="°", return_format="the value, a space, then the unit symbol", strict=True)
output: 235 °
